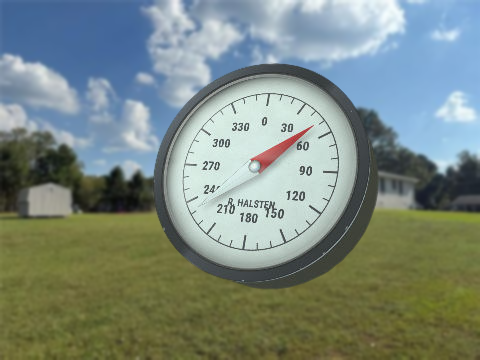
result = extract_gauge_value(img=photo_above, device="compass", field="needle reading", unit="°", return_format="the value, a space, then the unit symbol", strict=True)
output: 50 °
